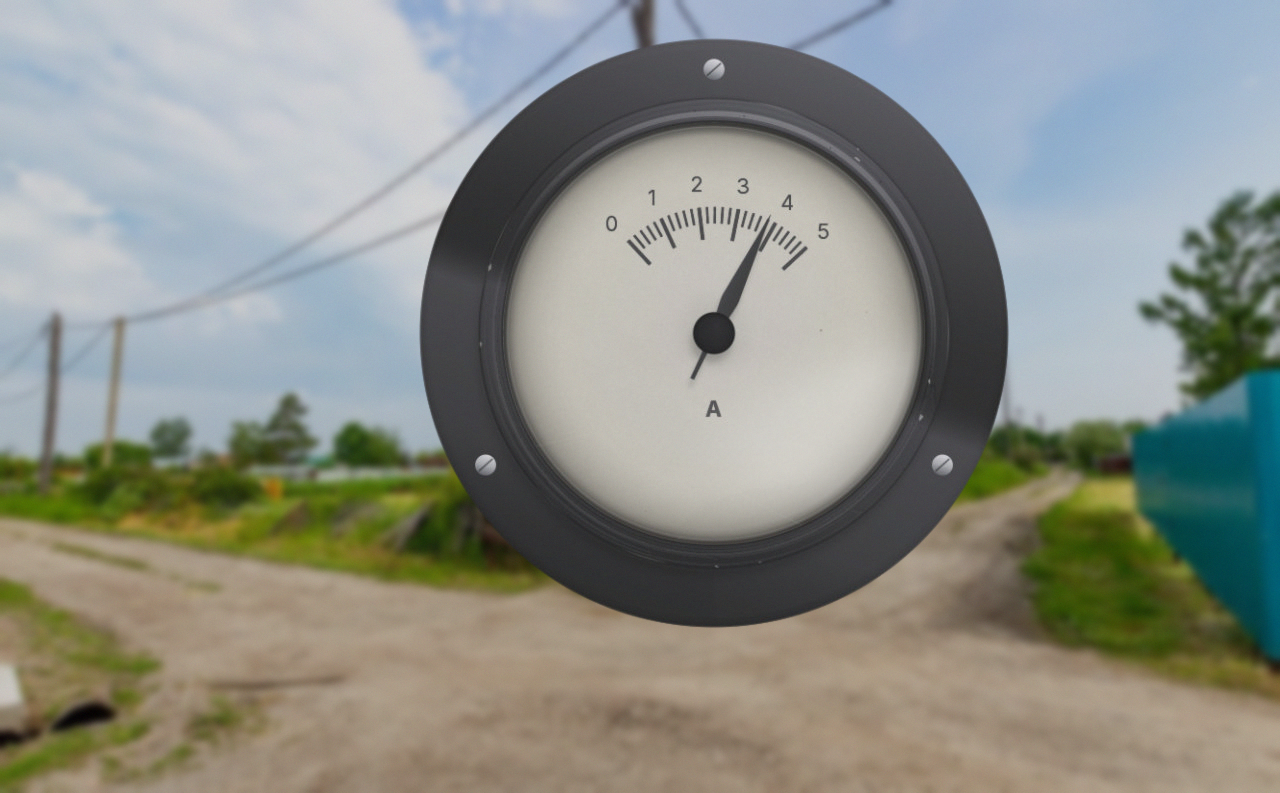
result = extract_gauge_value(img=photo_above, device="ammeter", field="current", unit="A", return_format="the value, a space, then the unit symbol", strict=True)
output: 3.8 A
